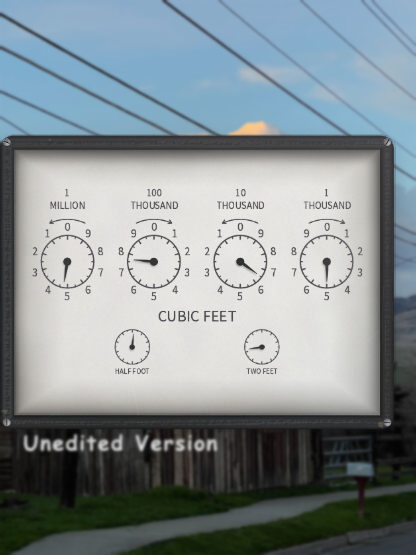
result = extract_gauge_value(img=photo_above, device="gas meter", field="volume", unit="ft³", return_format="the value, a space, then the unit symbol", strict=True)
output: 476500 ft³
